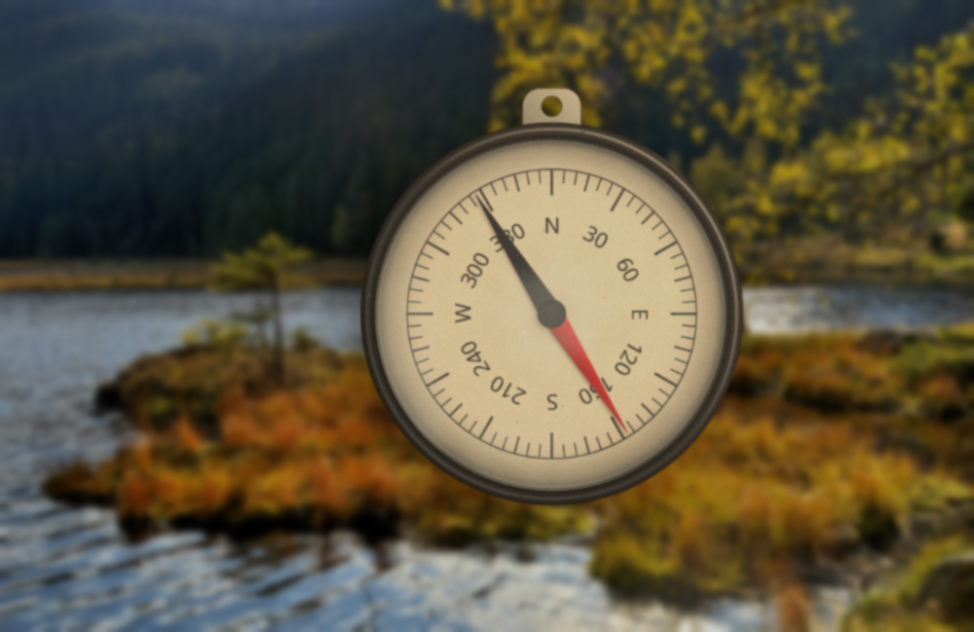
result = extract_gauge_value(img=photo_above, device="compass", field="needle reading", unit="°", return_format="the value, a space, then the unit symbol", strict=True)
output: 147.5 °
